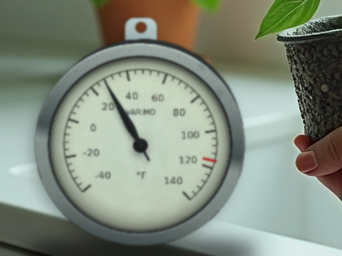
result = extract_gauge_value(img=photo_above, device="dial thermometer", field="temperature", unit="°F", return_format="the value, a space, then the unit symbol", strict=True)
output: 28 °F
